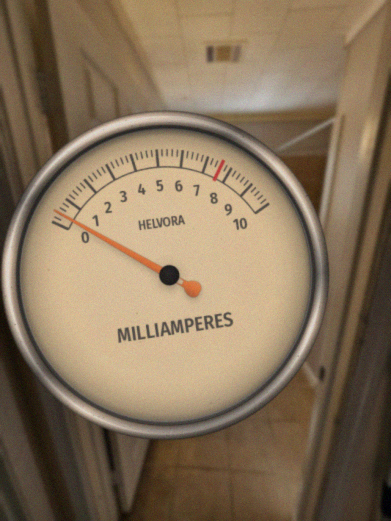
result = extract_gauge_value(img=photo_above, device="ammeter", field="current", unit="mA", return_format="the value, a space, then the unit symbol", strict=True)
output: 0.4 mA
